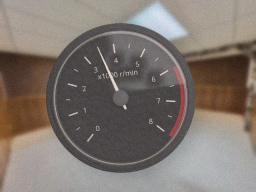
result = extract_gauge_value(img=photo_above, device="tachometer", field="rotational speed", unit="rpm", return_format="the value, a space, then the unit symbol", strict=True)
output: 3500 rpm
